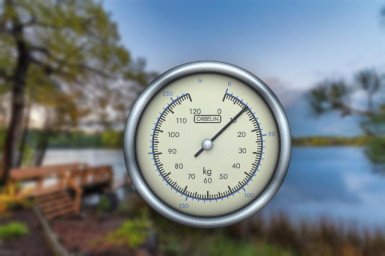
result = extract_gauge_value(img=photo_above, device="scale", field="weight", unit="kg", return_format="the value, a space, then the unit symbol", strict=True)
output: 10 kg
